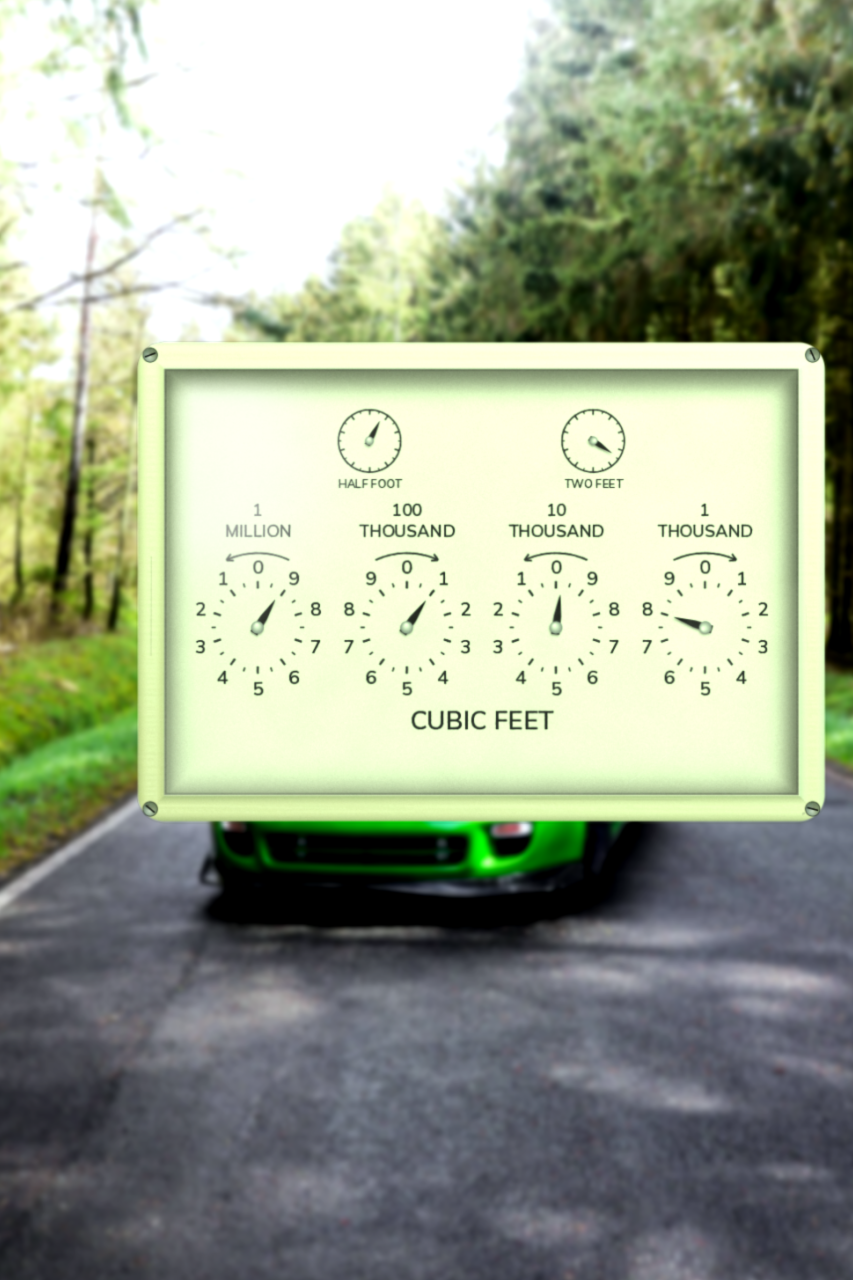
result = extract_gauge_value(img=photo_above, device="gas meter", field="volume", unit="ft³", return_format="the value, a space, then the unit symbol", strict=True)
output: 909800 ft³
